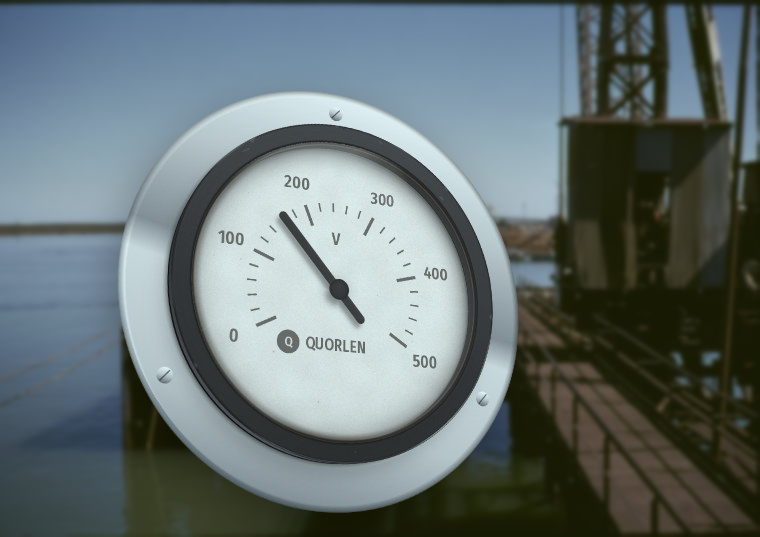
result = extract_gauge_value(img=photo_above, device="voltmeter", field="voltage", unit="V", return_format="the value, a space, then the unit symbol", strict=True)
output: 160 V
